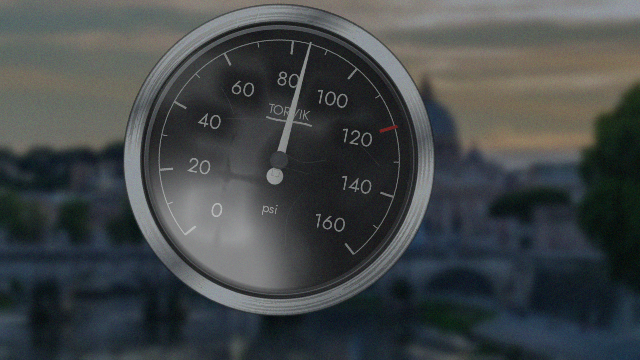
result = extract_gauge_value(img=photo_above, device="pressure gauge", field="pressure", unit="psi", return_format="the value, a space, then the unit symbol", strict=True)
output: 85 psi
